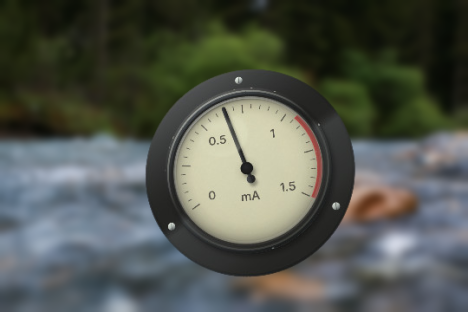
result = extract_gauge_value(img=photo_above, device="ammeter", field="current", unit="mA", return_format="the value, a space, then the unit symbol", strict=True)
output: 0.65 mA
